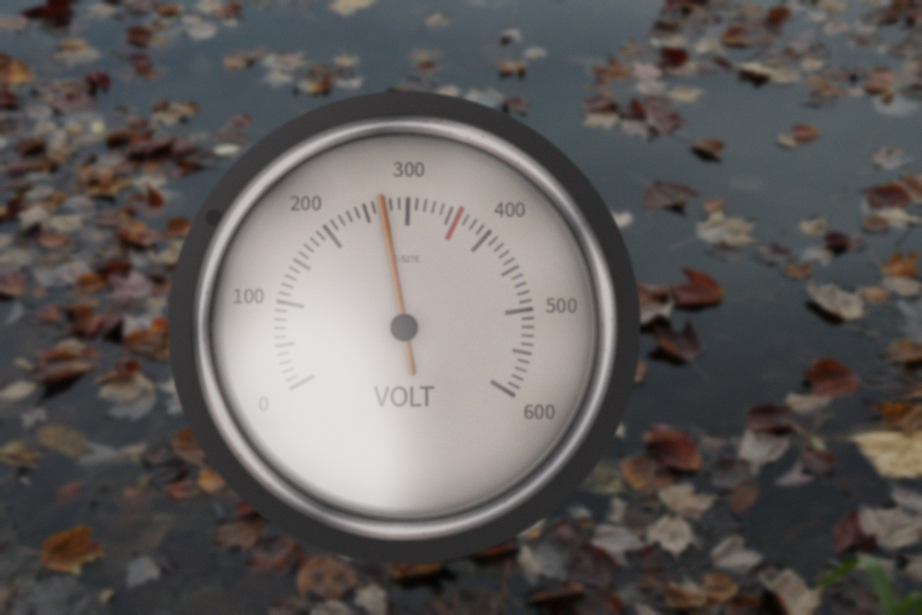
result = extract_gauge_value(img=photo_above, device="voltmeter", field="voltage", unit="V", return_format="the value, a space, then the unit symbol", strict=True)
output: 270 V
